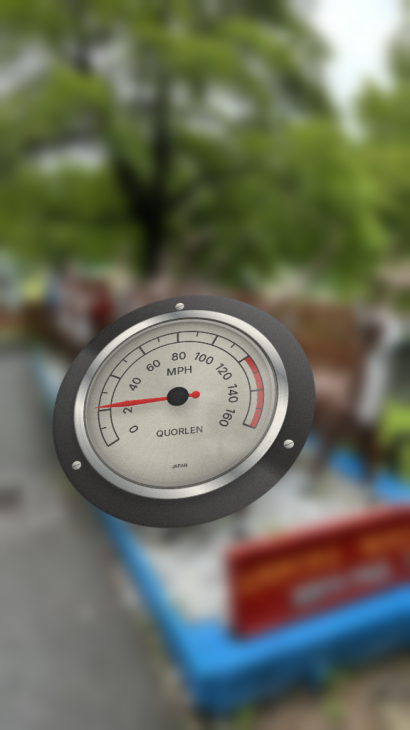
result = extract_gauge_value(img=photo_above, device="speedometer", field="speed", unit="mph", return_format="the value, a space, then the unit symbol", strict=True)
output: 20 mph
